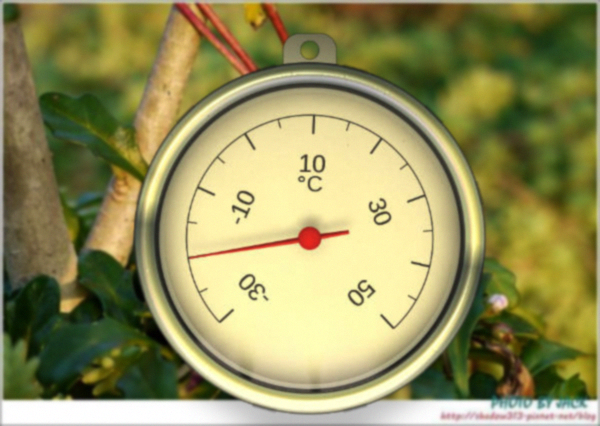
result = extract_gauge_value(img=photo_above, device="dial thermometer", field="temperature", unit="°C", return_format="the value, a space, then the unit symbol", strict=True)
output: -20 °C
